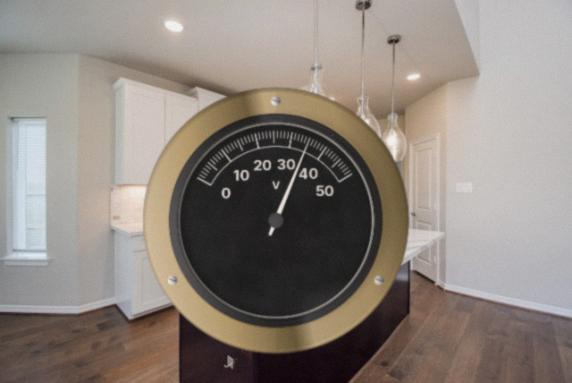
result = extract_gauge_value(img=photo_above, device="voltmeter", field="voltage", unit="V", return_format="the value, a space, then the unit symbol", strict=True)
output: 35 V
